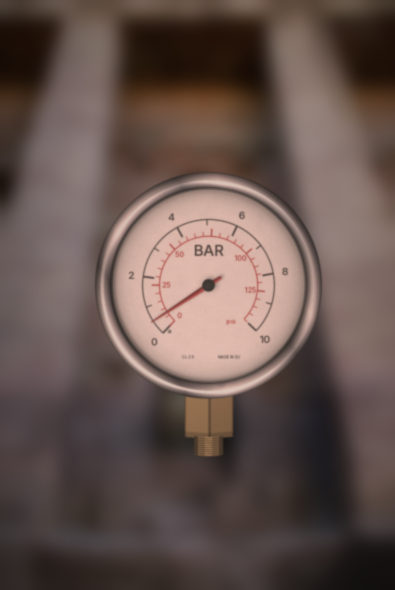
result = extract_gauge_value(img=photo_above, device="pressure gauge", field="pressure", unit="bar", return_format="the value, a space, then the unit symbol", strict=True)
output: 0.5 bar
